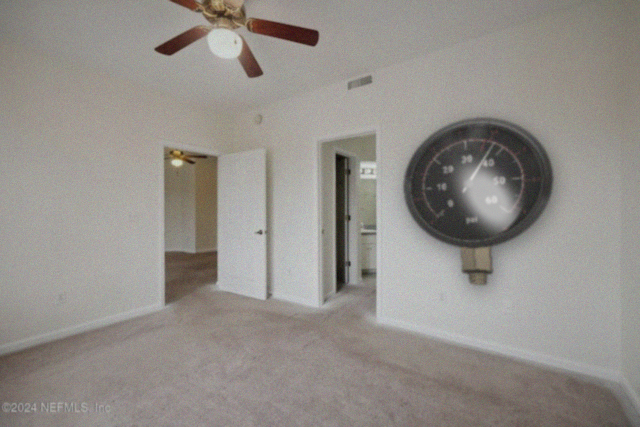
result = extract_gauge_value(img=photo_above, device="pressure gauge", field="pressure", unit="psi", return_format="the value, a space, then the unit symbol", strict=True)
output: 37.5 psi
